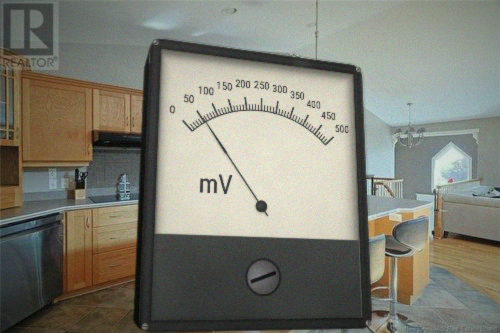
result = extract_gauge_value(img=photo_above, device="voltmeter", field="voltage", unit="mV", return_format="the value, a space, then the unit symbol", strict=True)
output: 50 mV
